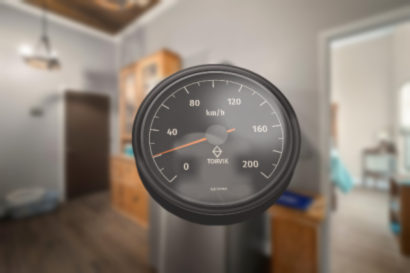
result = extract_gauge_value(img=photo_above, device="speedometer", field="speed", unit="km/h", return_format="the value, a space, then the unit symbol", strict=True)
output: 20 km/h
